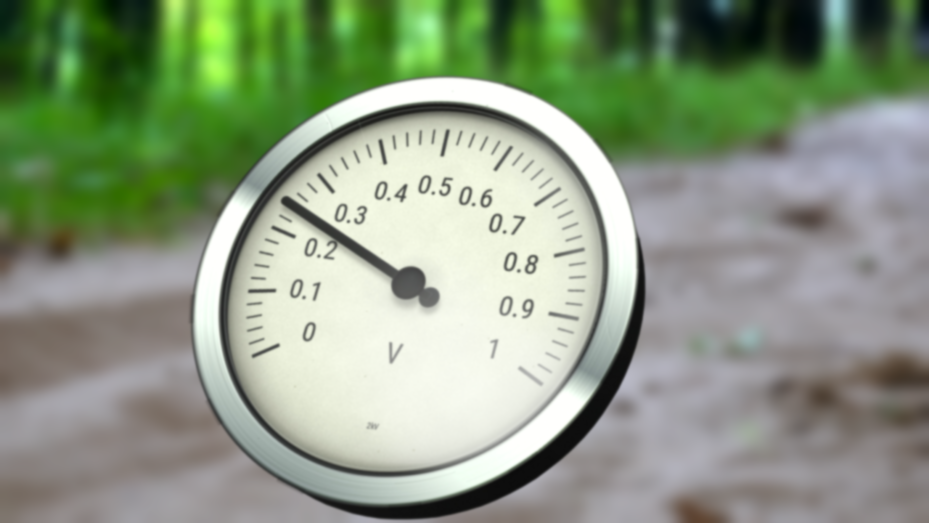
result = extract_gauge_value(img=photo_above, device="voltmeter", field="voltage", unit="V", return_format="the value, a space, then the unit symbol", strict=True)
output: 0.24 V
